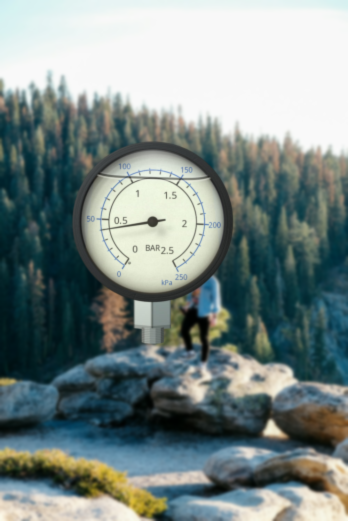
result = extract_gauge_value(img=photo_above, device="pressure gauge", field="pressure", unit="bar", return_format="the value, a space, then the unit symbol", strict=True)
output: 0.4 bar
